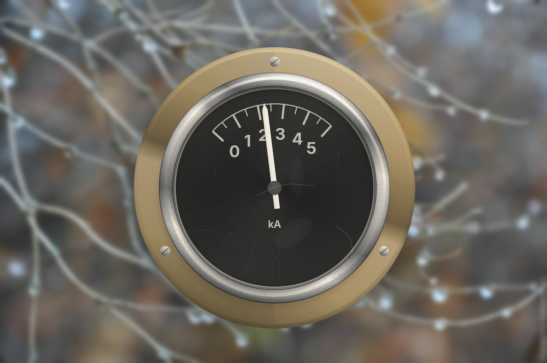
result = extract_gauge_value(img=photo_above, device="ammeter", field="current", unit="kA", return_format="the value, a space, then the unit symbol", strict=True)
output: 2.25 kA
